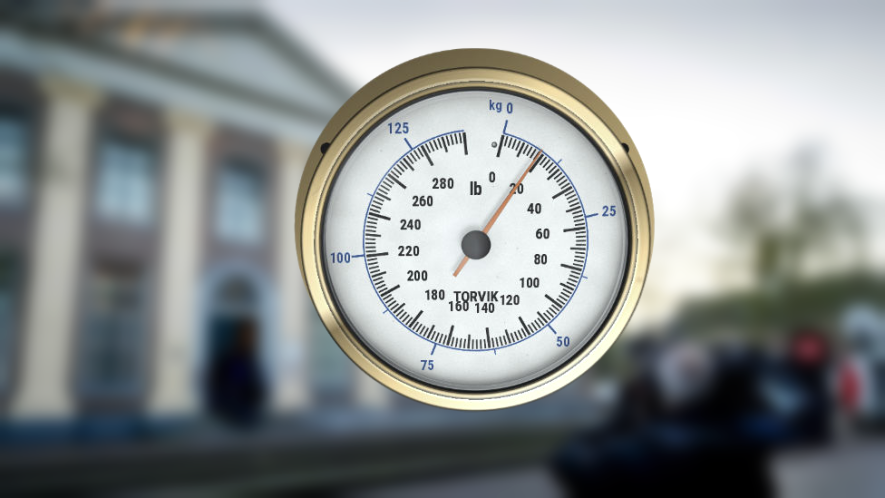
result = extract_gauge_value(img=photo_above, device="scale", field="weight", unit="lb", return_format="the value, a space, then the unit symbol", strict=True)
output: 18 lb
